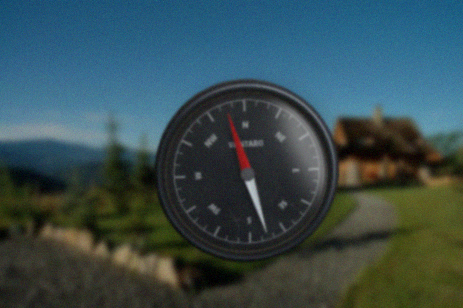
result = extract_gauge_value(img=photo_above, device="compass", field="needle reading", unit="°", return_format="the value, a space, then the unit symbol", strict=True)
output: 345 °
